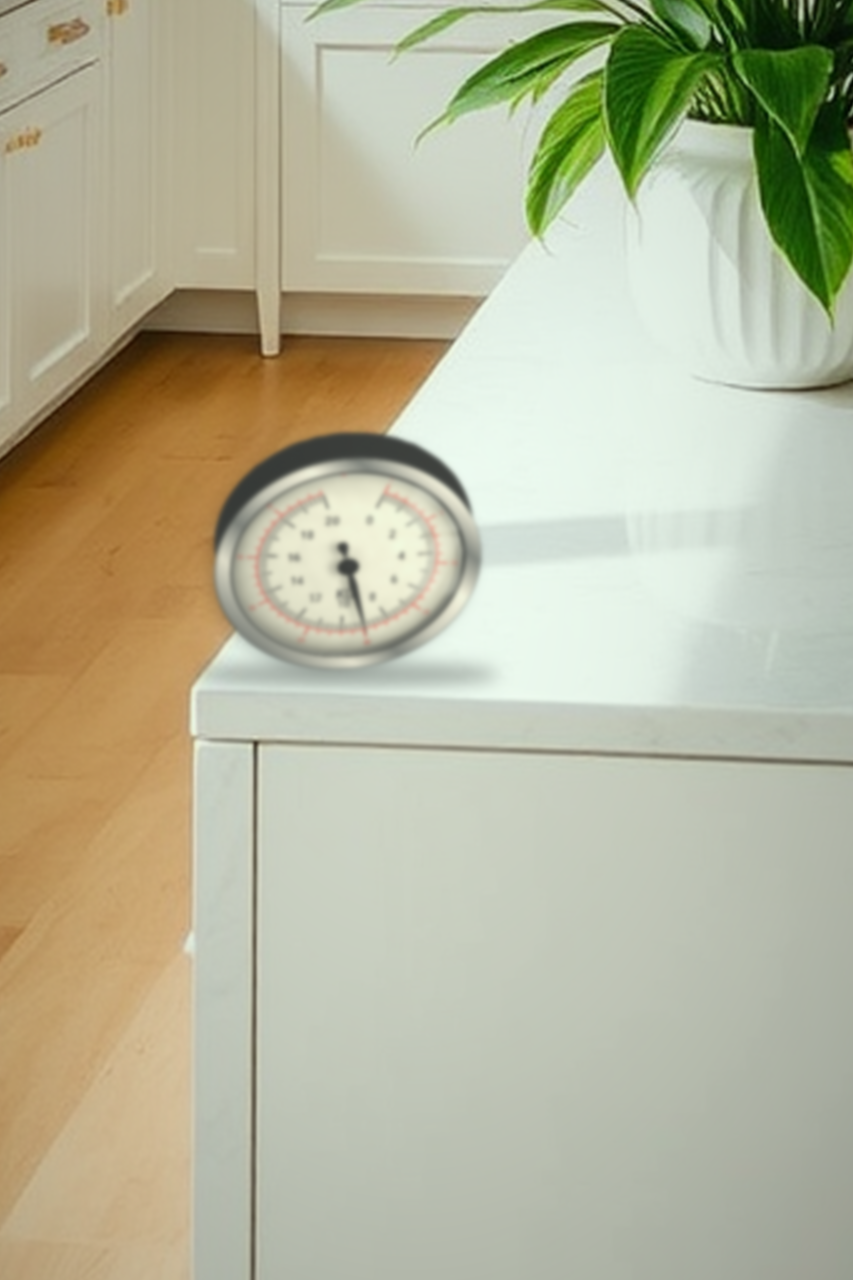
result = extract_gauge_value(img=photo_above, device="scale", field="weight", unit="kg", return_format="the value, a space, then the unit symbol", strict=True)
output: 9 kg
